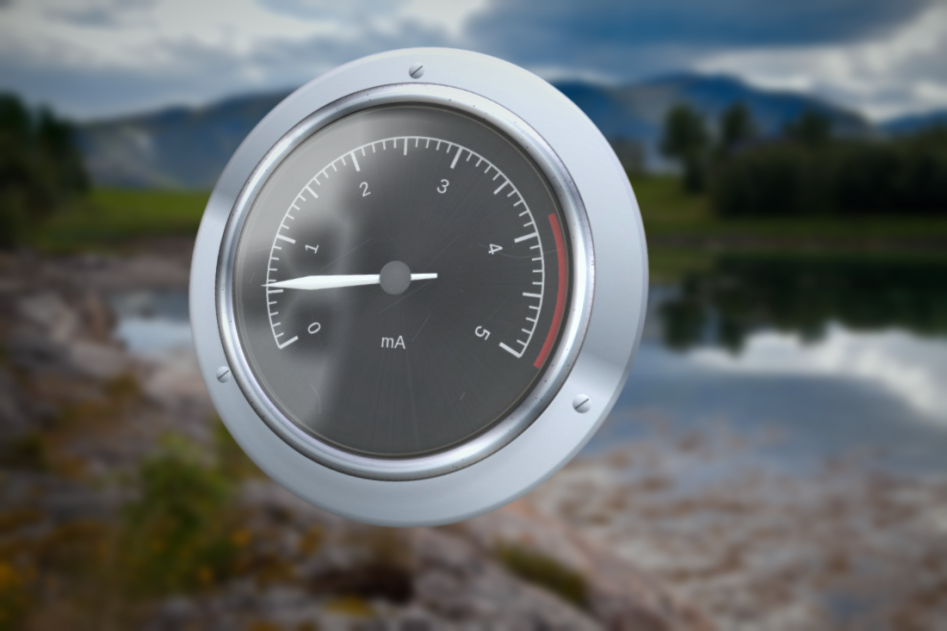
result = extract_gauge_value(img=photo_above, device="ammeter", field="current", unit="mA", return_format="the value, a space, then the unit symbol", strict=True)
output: 0.55 mA
